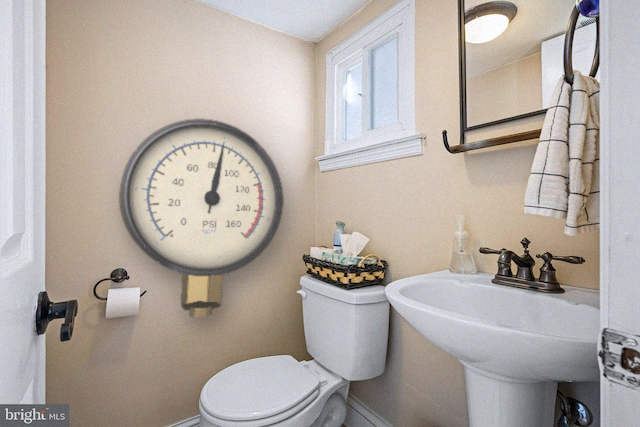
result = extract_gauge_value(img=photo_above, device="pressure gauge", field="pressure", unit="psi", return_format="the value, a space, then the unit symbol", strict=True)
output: 85 psi
